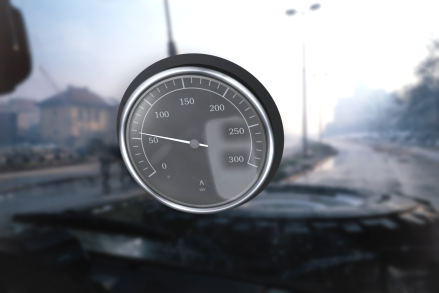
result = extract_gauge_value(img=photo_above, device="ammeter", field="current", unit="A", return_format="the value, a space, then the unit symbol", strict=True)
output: 60 A
